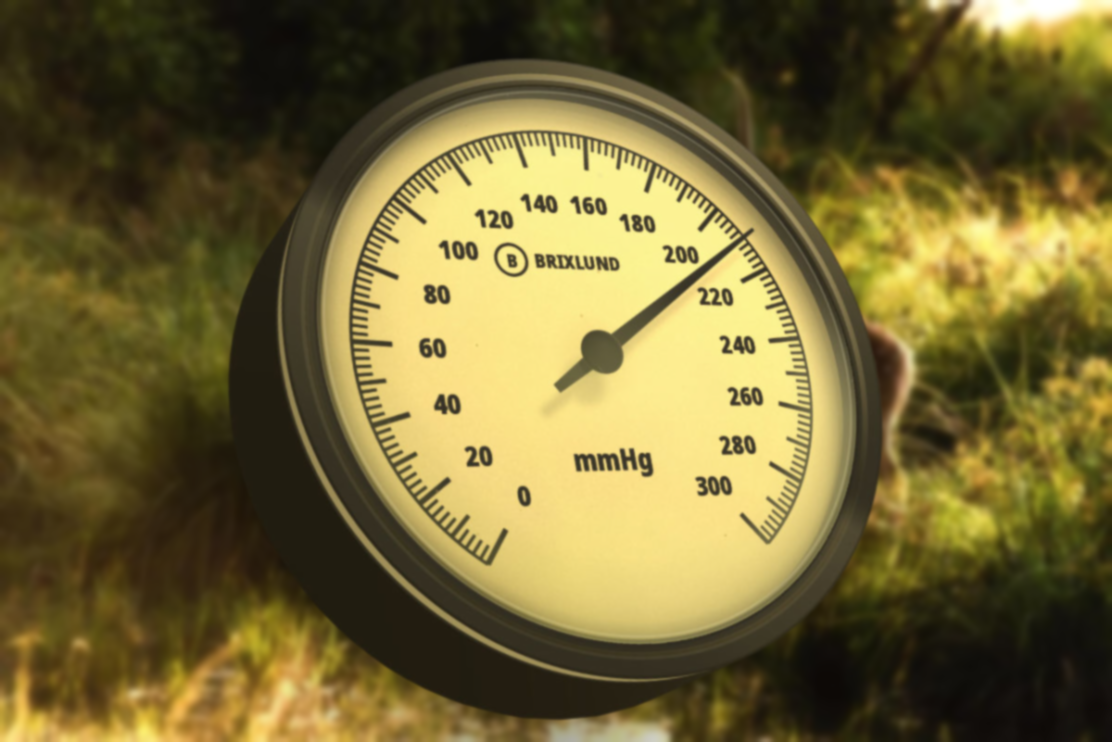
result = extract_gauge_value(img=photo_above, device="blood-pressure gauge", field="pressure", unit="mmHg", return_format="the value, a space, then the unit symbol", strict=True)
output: 210 mmHg
